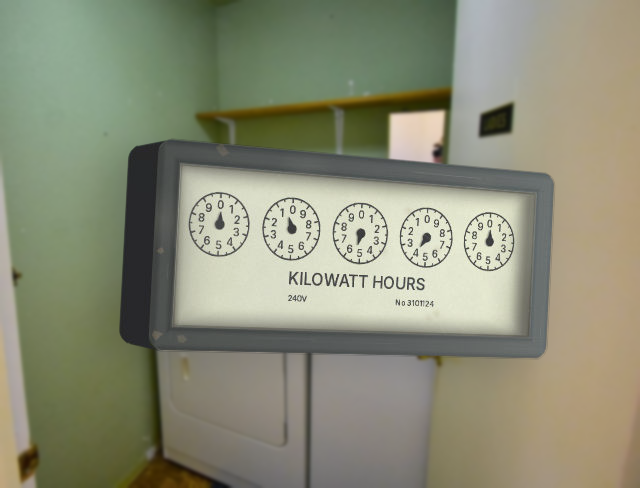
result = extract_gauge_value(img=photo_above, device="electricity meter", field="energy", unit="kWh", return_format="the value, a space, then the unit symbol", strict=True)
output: 540 kWh
